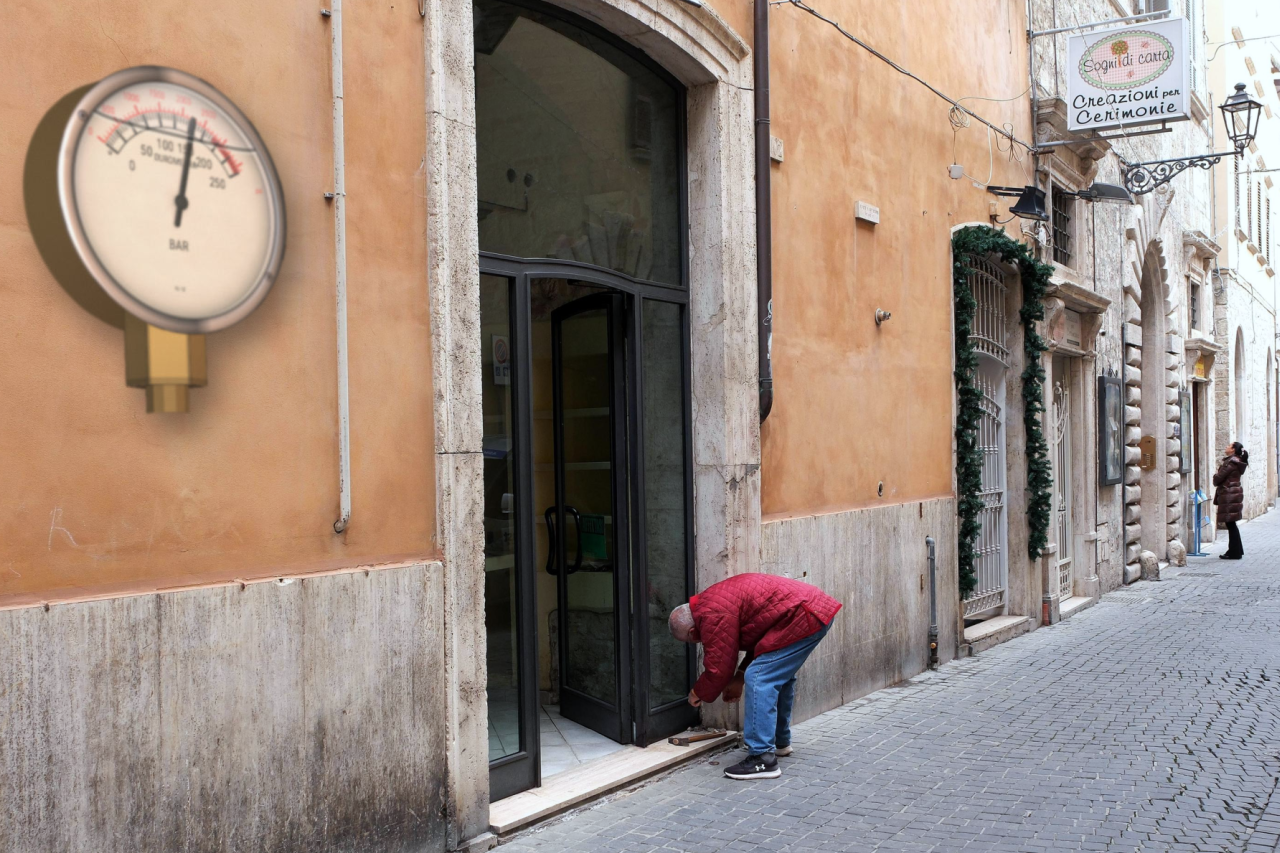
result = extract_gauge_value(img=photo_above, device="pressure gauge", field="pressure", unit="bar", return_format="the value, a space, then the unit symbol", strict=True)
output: 150 bar
